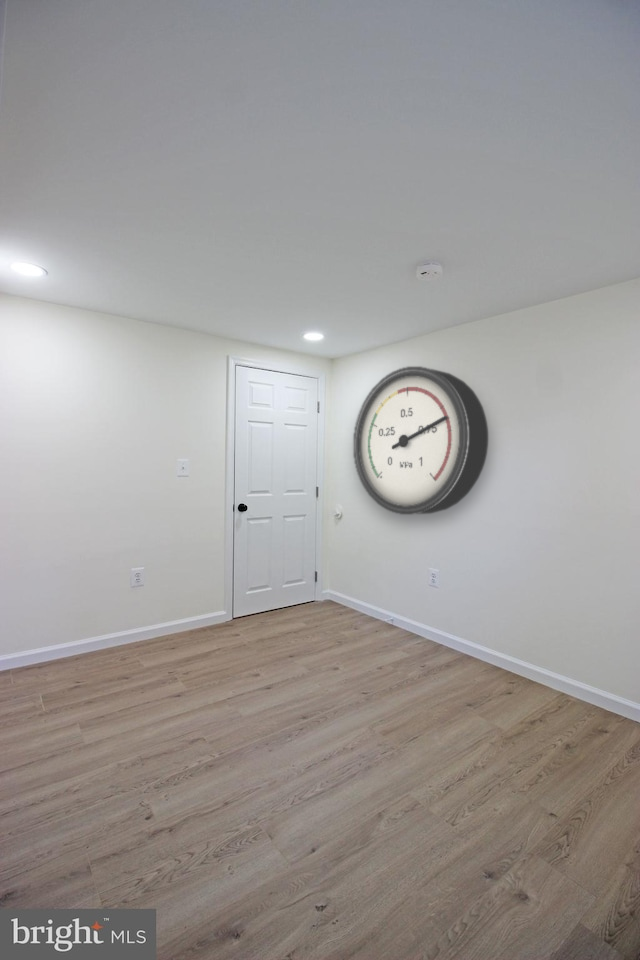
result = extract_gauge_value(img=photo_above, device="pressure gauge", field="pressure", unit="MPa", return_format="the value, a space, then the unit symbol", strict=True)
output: 0.75 MPa
